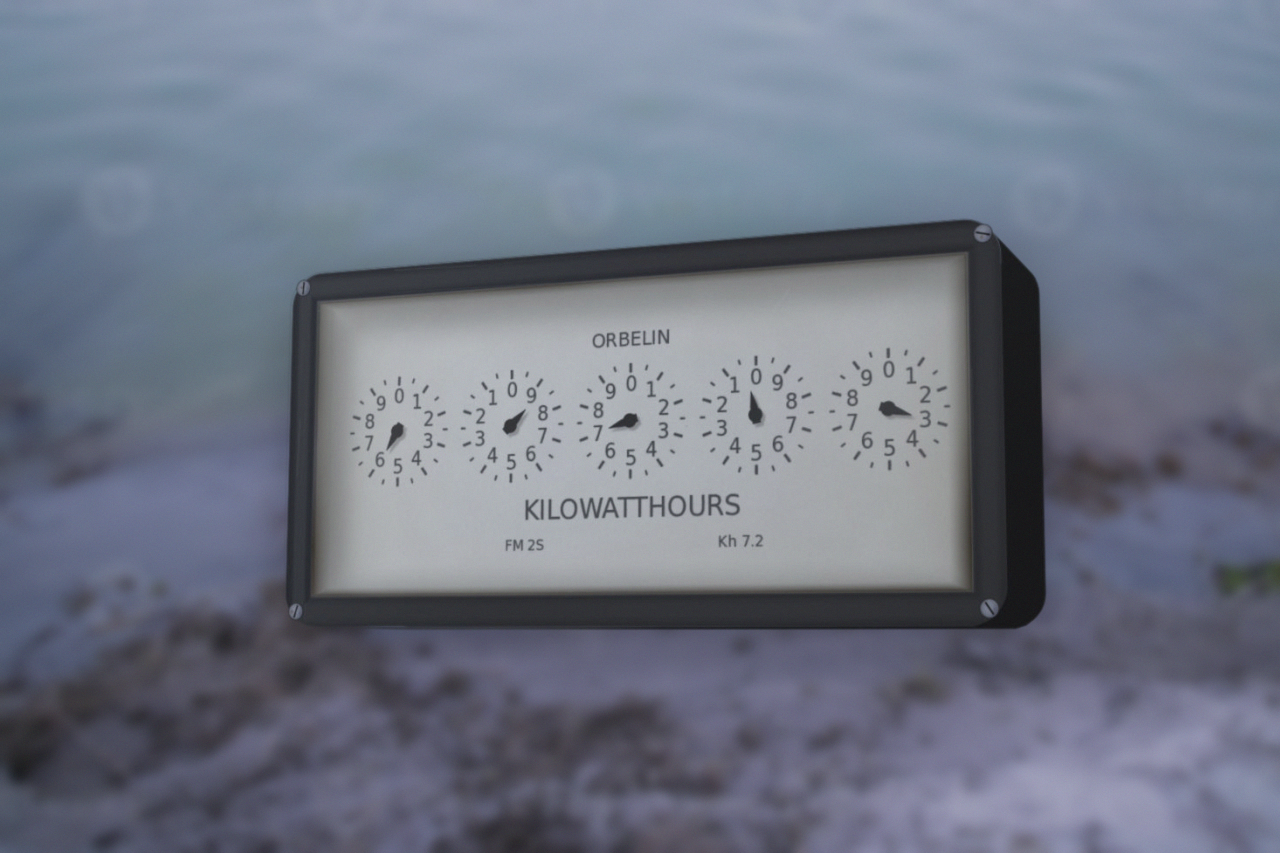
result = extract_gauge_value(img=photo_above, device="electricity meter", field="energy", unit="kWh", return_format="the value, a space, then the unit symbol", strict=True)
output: 58703 kWh
